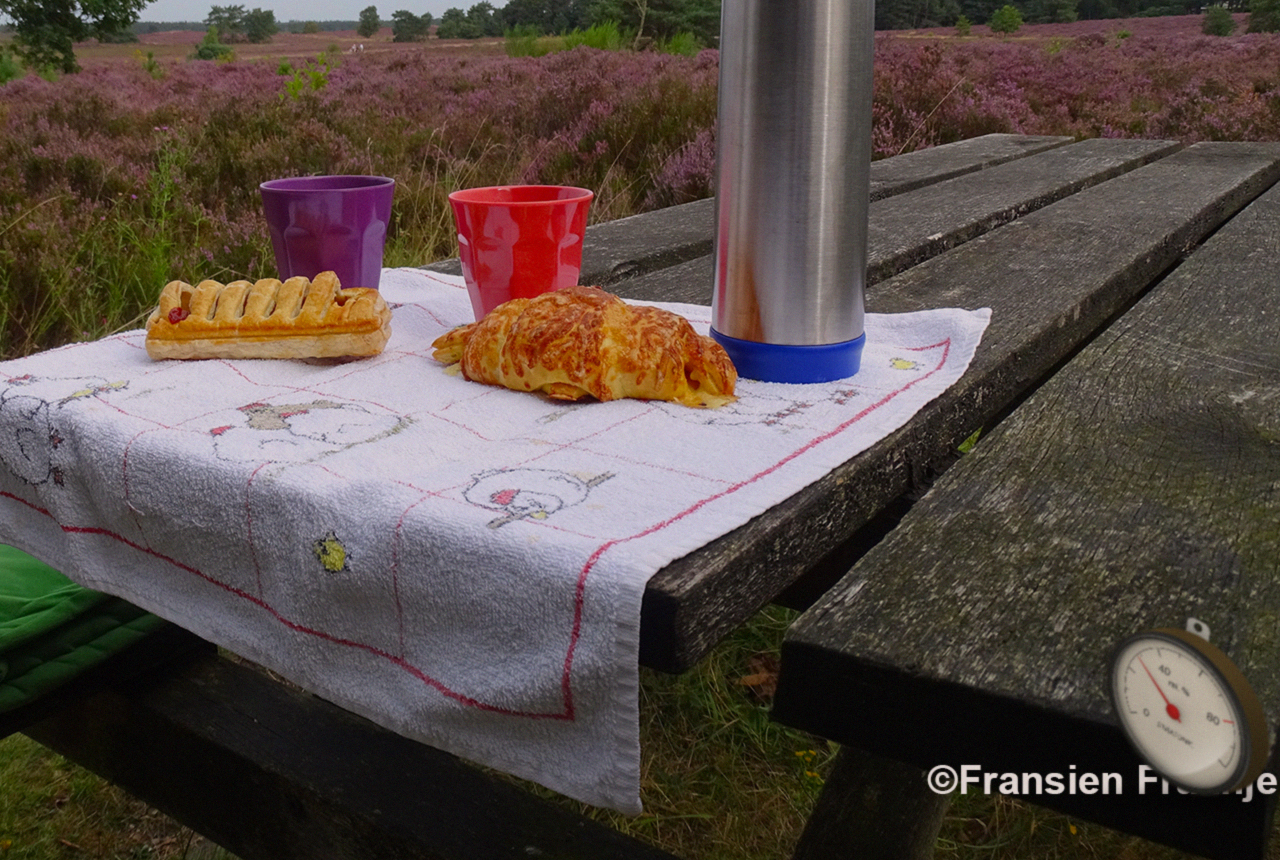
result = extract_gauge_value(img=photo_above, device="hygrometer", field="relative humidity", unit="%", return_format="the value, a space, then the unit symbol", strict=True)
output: 30 %
